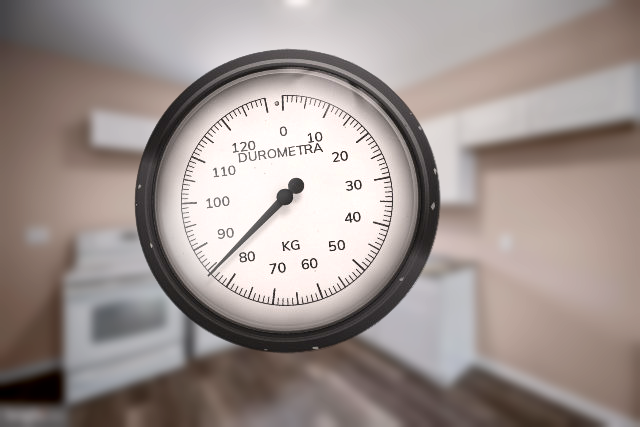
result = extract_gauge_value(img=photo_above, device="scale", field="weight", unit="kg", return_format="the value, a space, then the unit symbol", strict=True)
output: 84 kg
